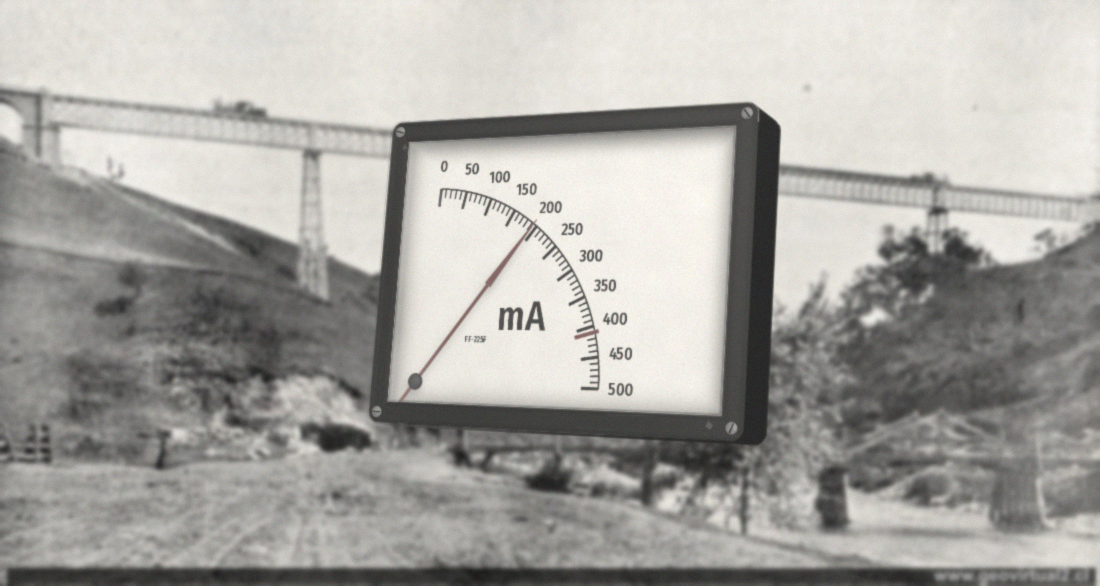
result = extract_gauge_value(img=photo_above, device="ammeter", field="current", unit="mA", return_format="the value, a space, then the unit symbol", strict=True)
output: 200 mA
